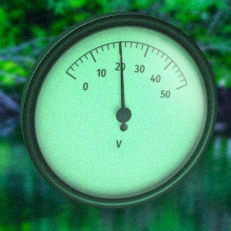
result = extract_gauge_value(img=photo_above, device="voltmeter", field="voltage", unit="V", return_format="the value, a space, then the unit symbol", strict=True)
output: 20 V
